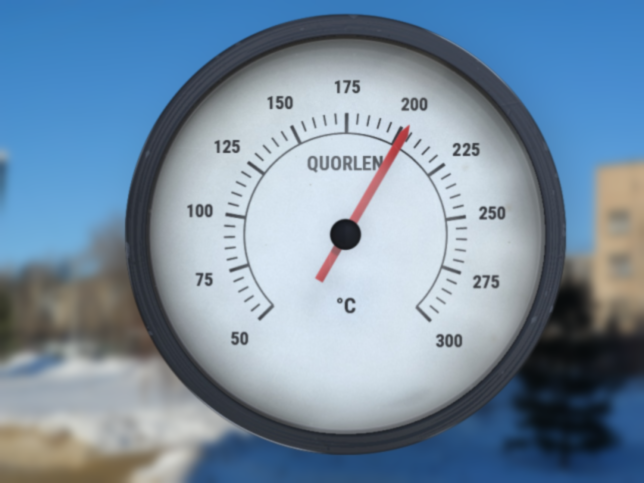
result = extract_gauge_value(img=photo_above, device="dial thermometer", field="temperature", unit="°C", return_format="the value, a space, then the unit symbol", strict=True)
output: 202.5 °C
